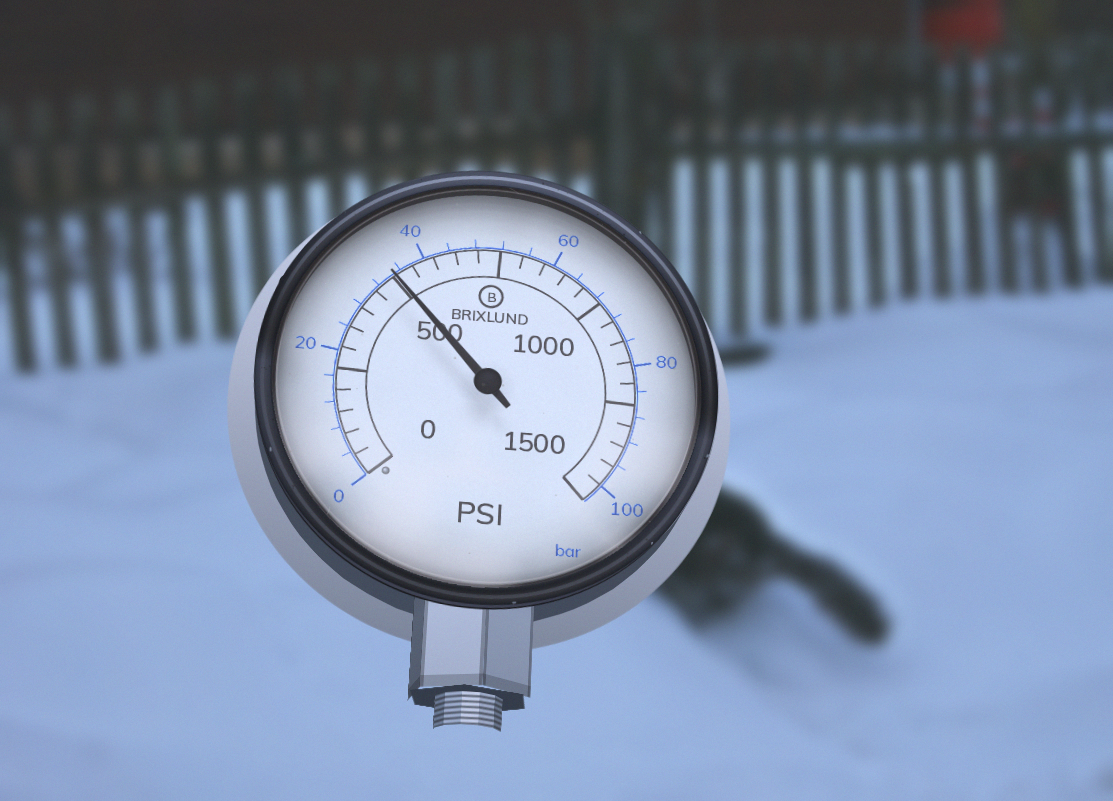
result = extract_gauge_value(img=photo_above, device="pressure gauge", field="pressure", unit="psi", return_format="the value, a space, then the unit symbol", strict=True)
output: 500 psi
